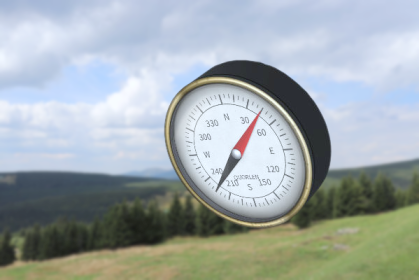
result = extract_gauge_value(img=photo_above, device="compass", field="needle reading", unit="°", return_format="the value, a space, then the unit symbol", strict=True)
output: 45 °
